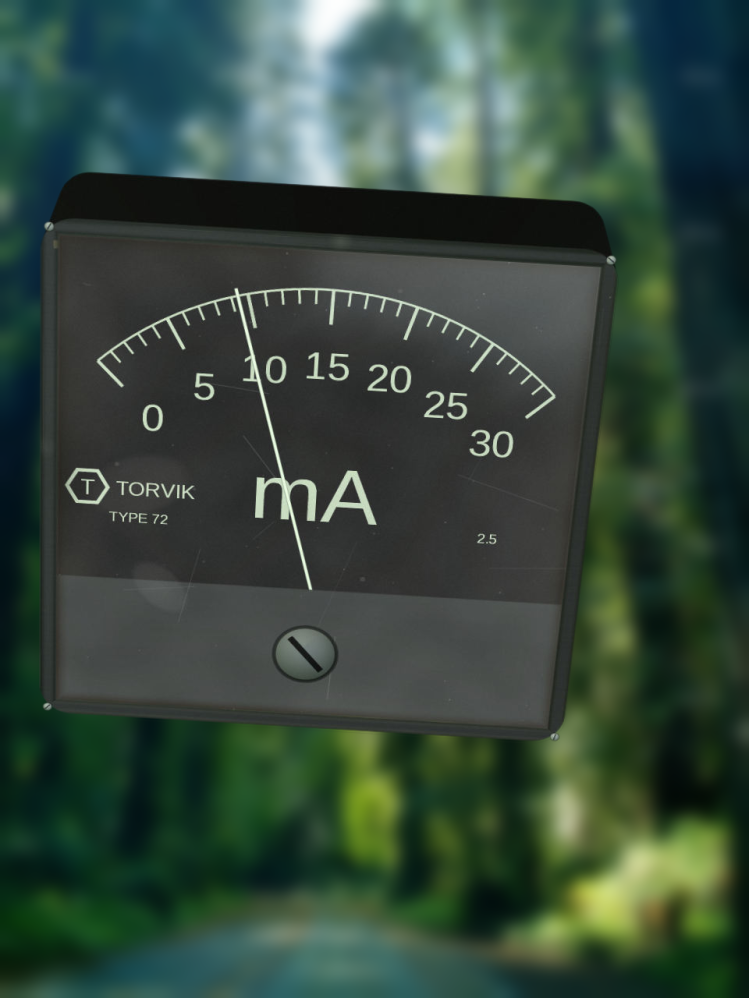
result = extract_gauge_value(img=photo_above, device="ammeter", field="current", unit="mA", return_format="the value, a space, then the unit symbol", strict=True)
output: 9.5 mA
